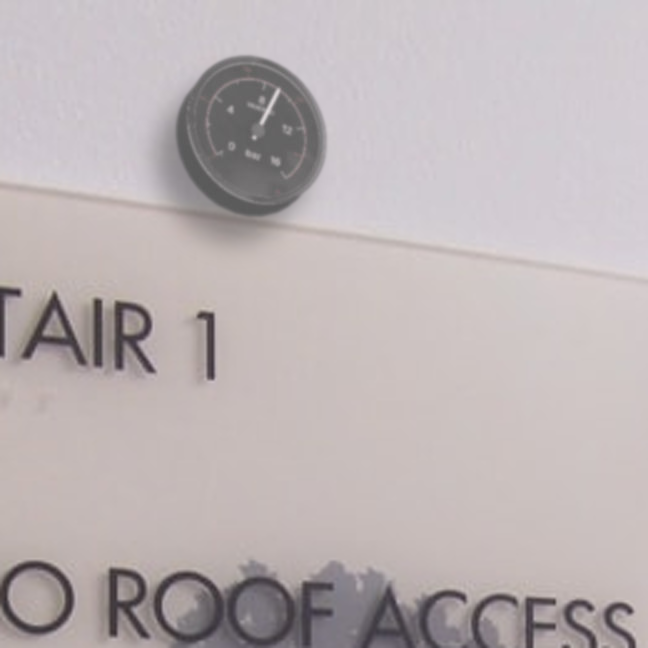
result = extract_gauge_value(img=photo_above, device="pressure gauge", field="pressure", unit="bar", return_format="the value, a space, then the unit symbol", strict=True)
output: 9 bar
